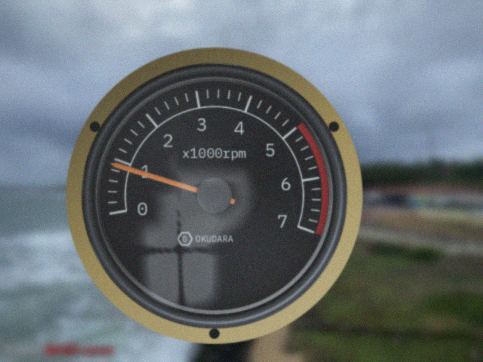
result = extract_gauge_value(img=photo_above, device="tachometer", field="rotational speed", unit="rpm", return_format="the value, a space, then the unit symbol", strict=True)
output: 900 rpm
